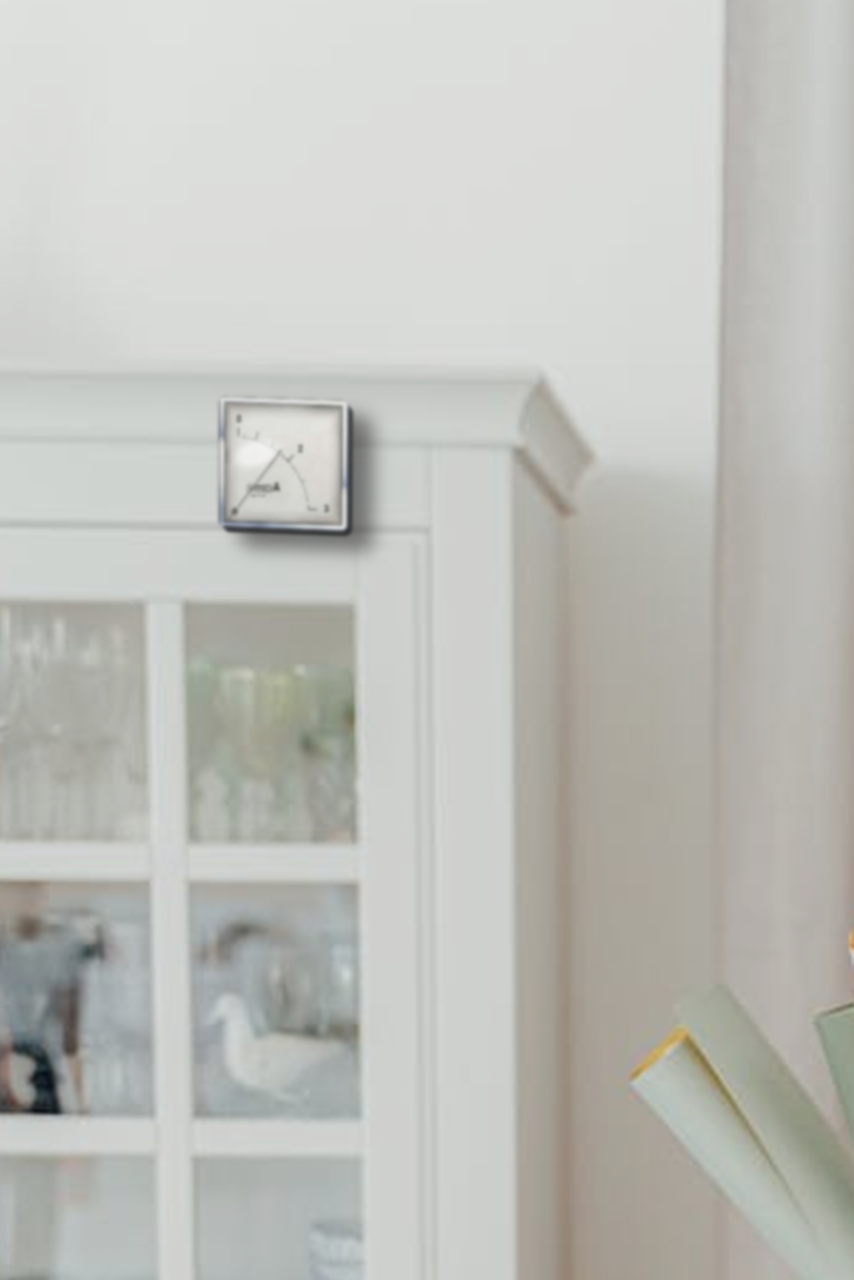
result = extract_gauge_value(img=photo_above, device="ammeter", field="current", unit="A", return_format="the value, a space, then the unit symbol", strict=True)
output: 1.75 A
